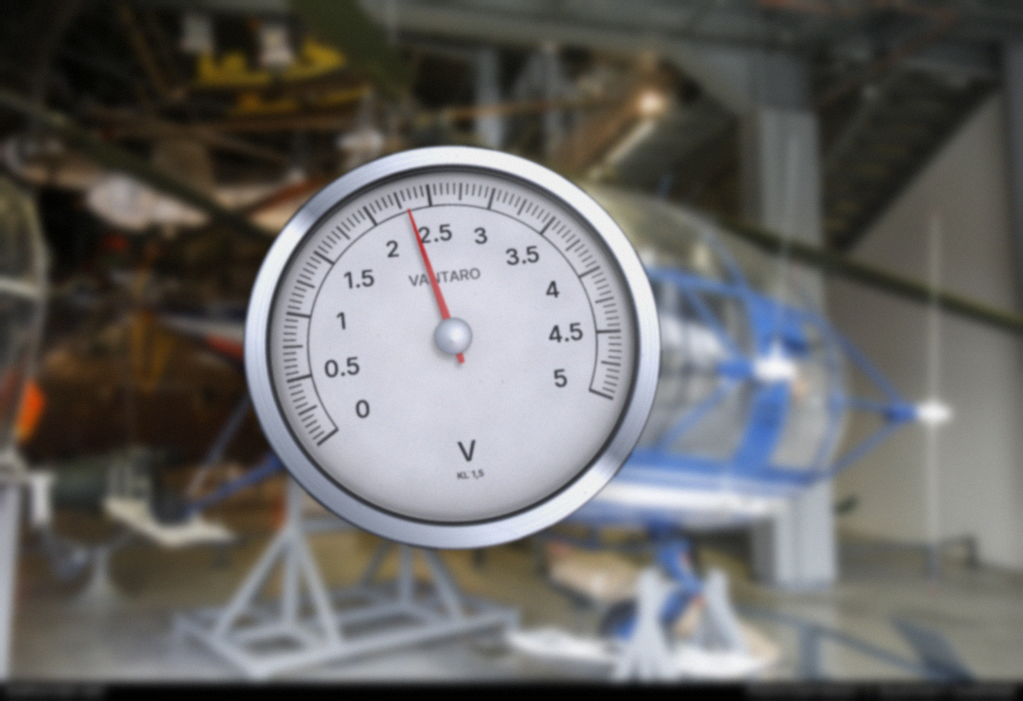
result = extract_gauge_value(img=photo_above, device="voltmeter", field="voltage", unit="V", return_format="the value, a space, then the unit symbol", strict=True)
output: 2.3 V
